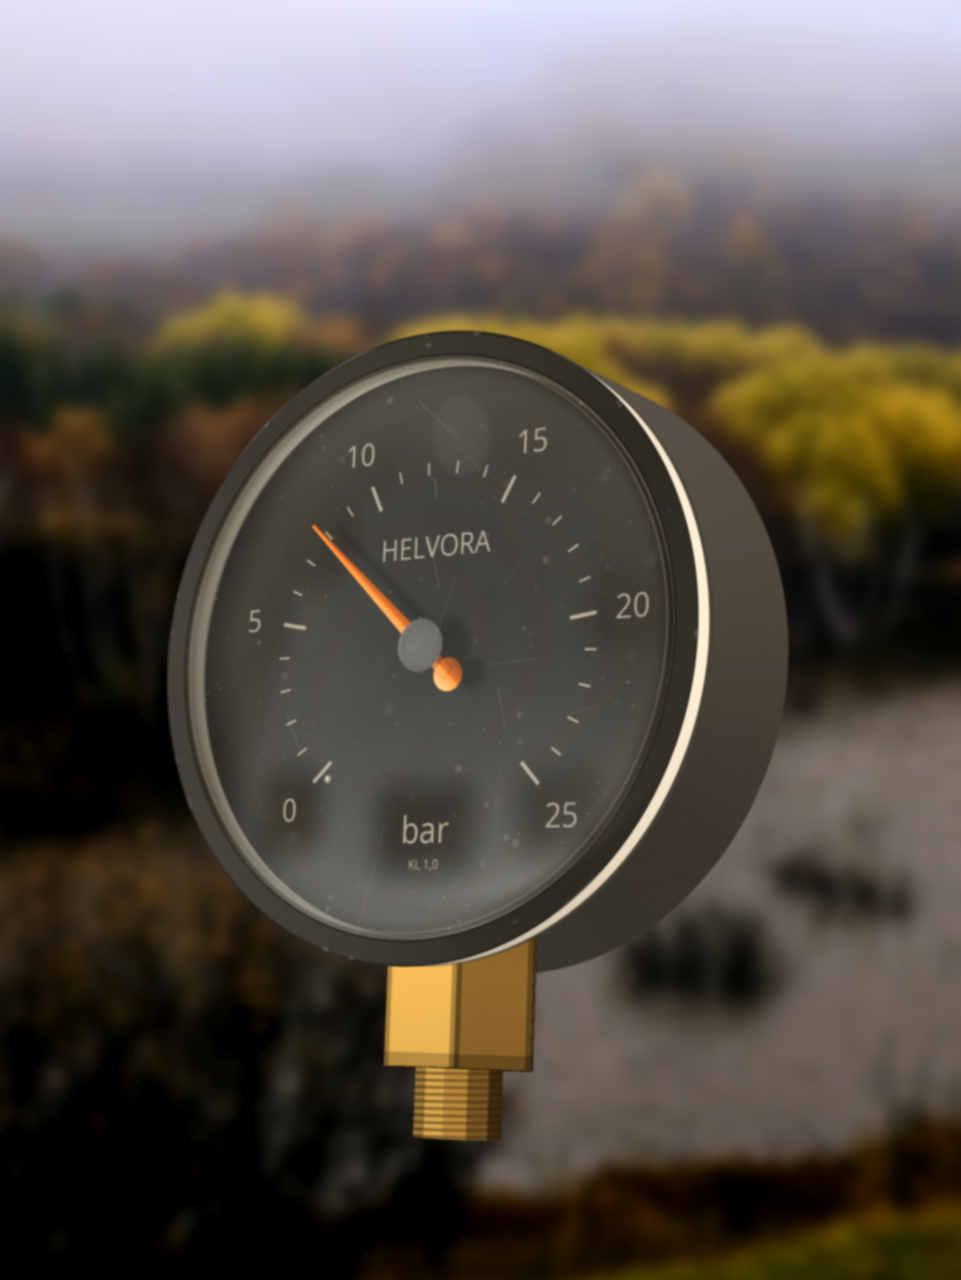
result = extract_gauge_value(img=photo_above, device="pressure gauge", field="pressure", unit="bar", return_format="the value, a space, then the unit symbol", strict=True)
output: 8 bar
